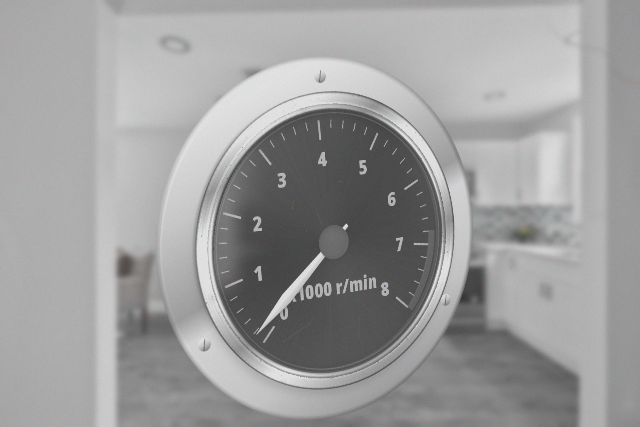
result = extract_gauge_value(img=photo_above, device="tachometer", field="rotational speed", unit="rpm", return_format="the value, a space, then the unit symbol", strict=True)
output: 200 rpm
